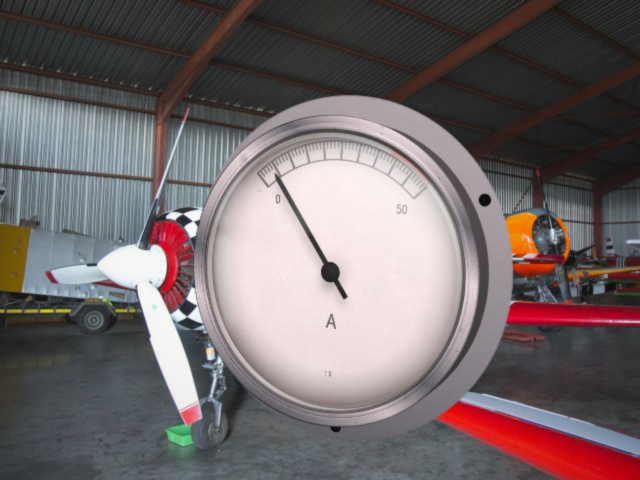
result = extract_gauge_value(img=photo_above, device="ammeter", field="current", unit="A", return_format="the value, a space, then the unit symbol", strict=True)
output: 5 A
